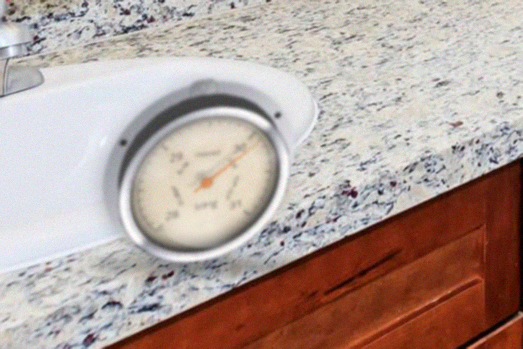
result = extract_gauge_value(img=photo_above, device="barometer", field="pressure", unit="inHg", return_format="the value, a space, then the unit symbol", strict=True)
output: 30.1 inHg
